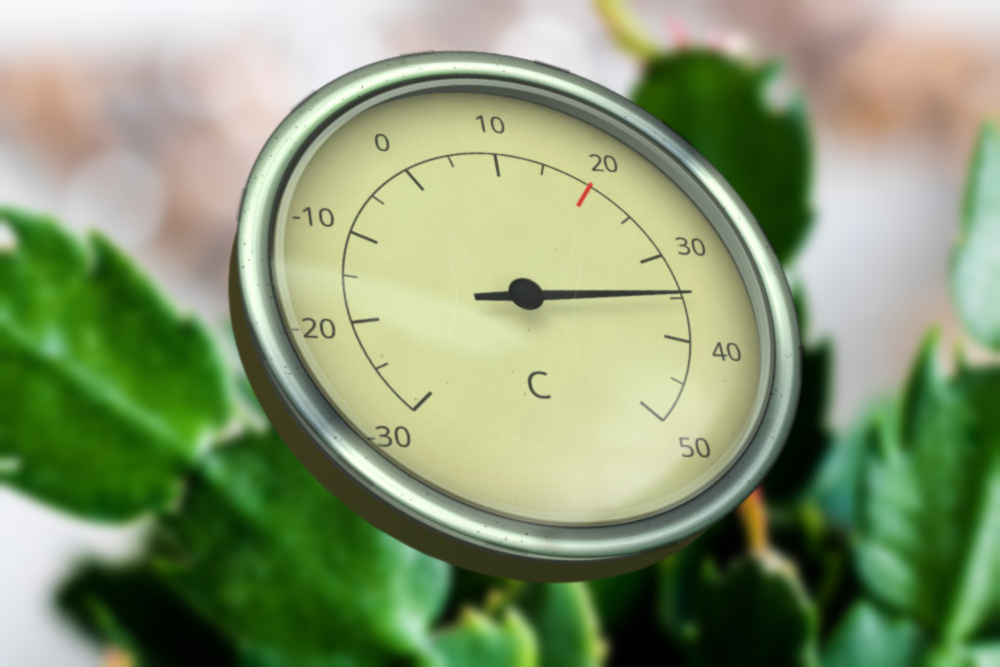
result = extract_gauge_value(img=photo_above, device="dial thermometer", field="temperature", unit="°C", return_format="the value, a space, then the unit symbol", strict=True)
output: 35 °C
